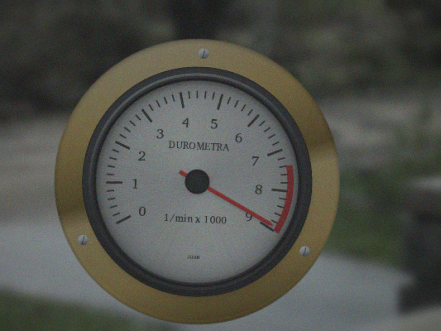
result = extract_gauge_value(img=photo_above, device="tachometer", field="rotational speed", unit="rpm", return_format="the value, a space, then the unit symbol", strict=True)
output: 8900 rpm
